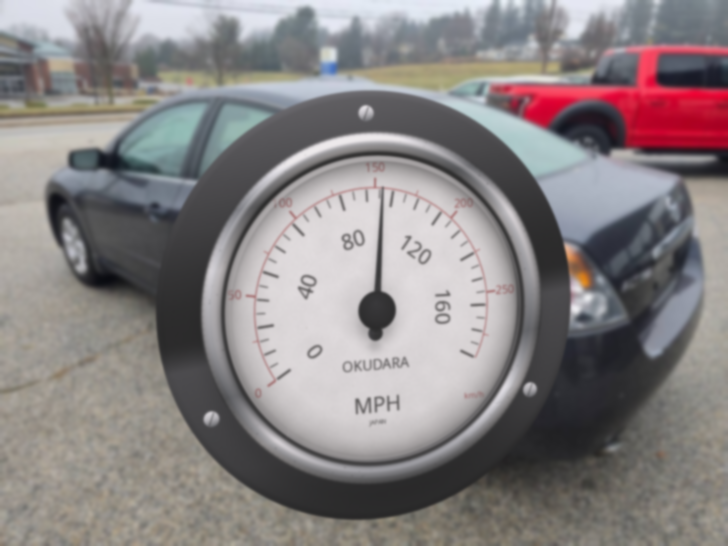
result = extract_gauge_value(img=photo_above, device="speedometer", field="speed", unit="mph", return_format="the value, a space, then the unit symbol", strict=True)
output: 95 mph
